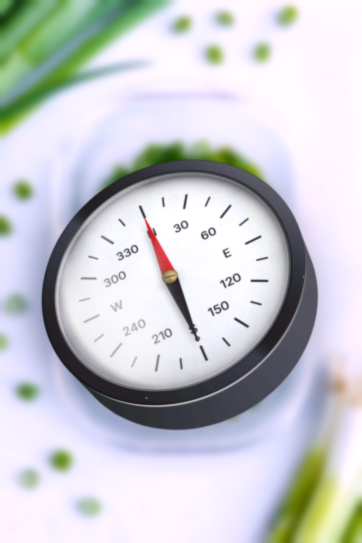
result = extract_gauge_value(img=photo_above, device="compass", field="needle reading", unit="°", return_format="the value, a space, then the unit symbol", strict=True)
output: 0 °
